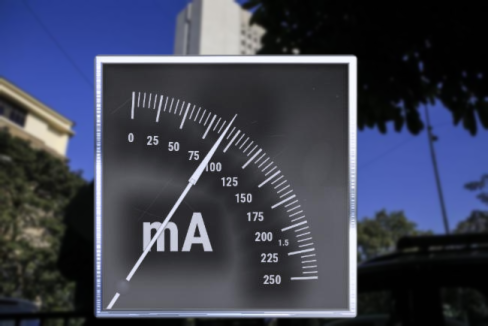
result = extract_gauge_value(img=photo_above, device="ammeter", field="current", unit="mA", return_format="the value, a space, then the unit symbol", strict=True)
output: 90 mA
